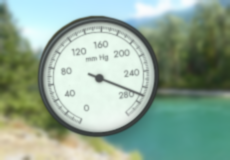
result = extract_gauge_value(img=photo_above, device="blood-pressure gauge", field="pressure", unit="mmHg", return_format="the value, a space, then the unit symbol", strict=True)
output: 270 mmHg
